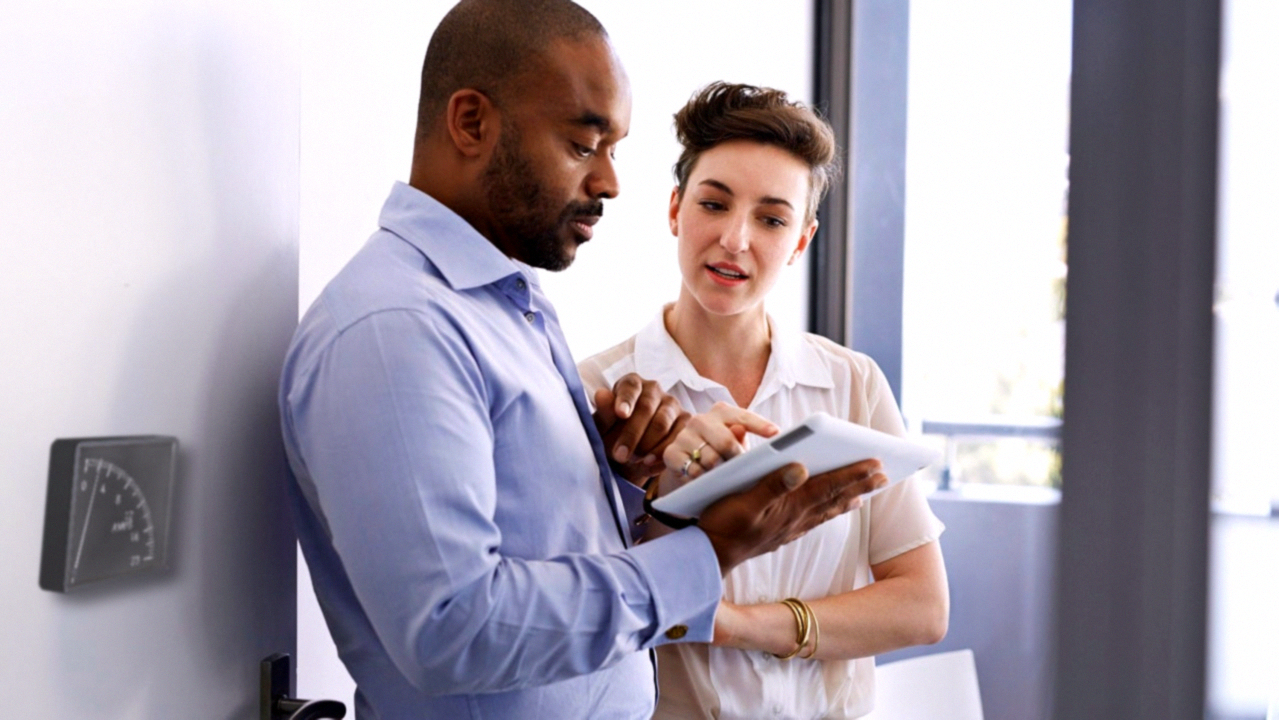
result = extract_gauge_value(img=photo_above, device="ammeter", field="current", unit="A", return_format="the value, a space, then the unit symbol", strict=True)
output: 2 A
